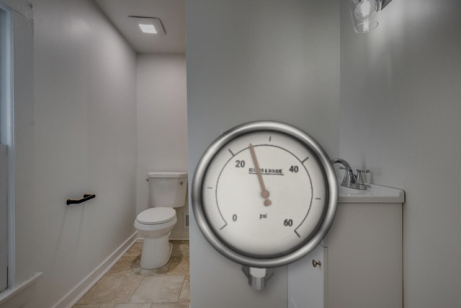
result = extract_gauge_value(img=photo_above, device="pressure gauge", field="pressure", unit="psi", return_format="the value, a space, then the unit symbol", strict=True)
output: 25 psi
